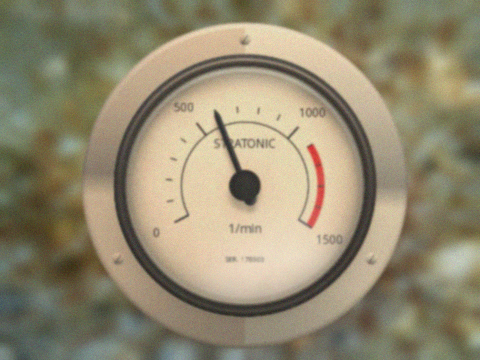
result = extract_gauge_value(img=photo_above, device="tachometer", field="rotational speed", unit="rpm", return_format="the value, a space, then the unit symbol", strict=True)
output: 600 rpm
